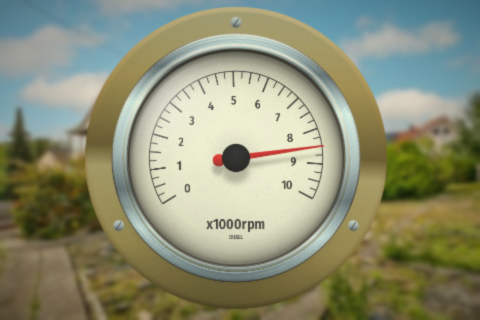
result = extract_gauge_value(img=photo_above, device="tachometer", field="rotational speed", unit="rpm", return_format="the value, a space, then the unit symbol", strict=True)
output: 8500 rpm
